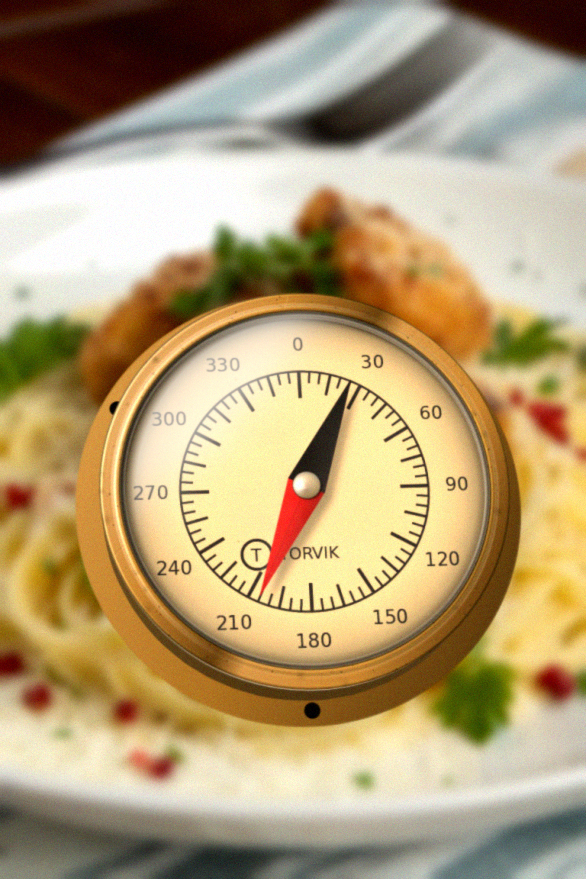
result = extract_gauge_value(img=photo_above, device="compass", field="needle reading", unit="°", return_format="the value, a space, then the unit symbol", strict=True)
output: 205 °
